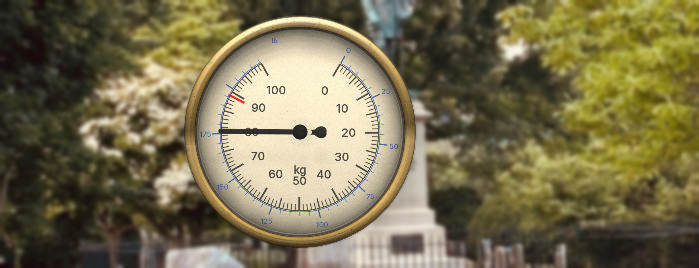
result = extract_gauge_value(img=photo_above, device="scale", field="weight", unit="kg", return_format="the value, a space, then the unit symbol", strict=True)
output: 80 kg
